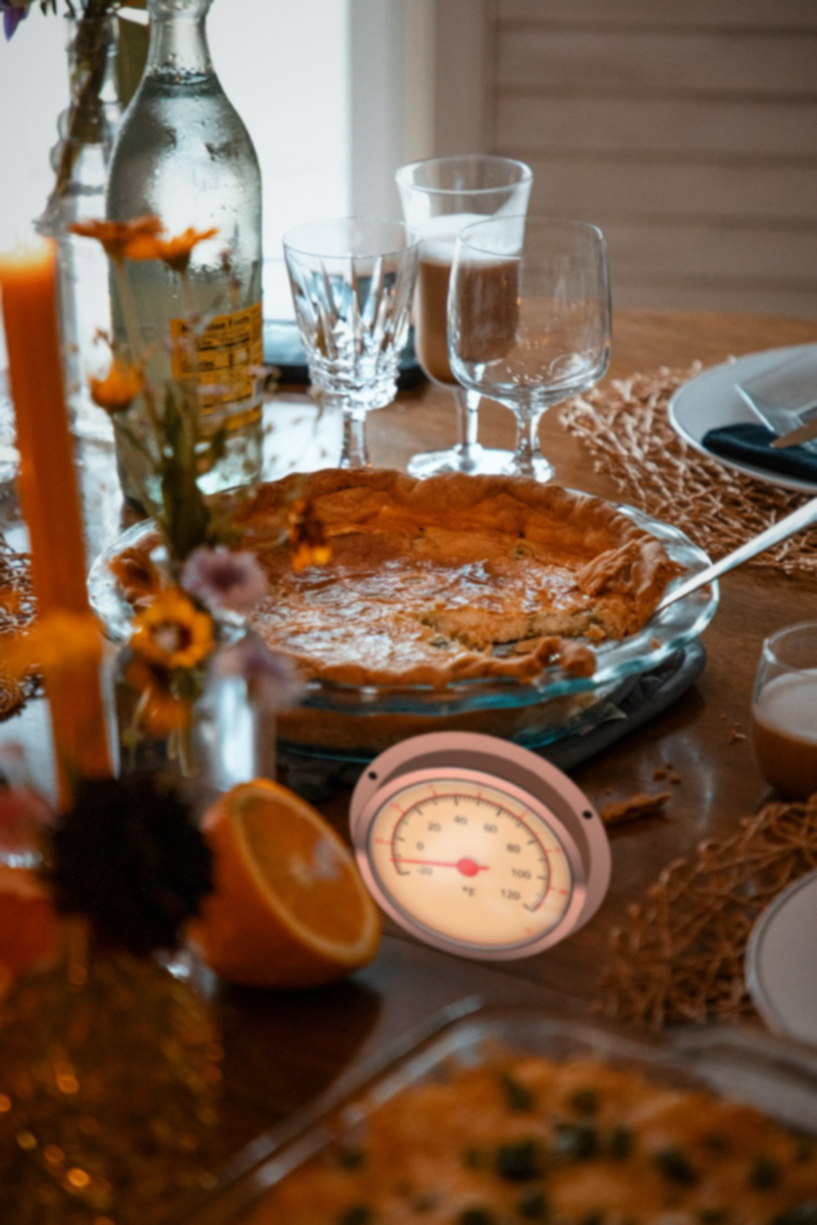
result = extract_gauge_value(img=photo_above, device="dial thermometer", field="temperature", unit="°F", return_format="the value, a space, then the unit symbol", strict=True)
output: -10 °F
